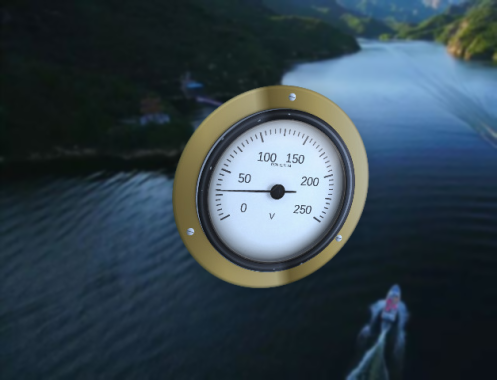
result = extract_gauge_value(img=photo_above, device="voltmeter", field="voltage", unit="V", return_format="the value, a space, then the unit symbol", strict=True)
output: 30 V
